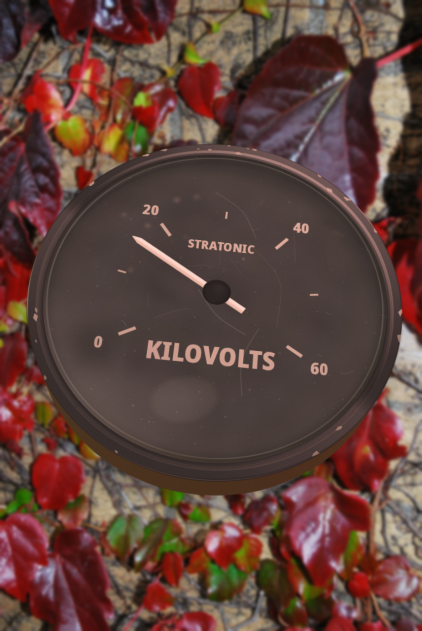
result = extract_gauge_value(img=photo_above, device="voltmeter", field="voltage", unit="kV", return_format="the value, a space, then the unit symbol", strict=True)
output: 15 kV
